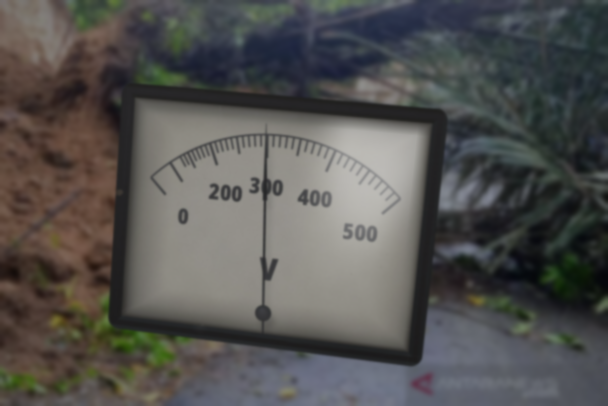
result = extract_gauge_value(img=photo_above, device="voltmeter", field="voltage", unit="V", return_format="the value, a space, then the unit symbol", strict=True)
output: 300 V
